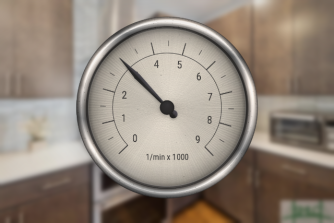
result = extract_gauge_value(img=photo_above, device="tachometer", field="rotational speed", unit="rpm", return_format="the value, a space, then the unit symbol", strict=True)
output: 3000 rpm
